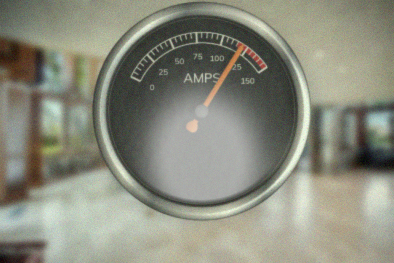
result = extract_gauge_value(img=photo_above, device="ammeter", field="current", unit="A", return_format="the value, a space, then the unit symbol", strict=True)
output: 120 A
